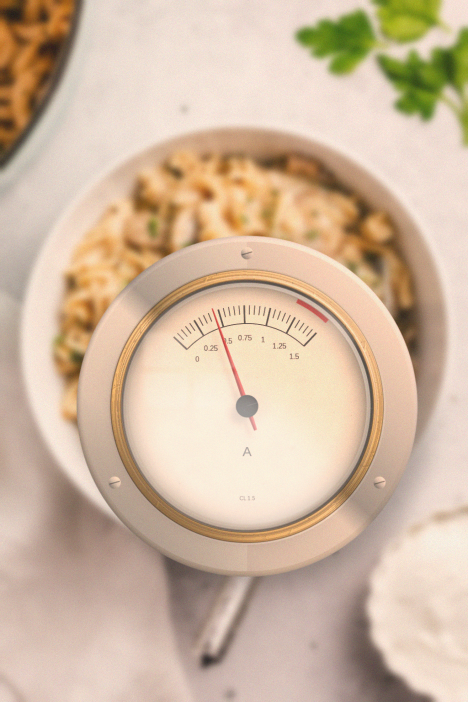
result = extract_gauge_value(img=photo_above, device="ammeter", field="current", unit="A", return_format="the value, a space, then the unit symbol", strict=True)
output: 0.45 A
